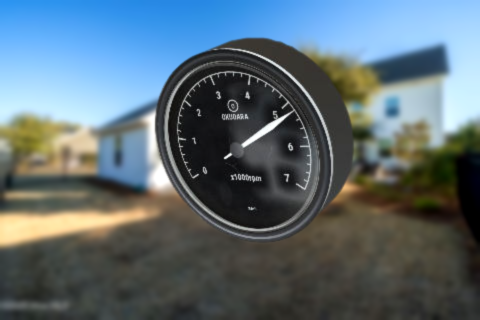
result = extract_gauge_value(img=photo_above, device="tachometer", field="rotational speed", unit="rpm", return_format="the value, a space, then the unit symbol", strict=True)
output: 5200 rpm
